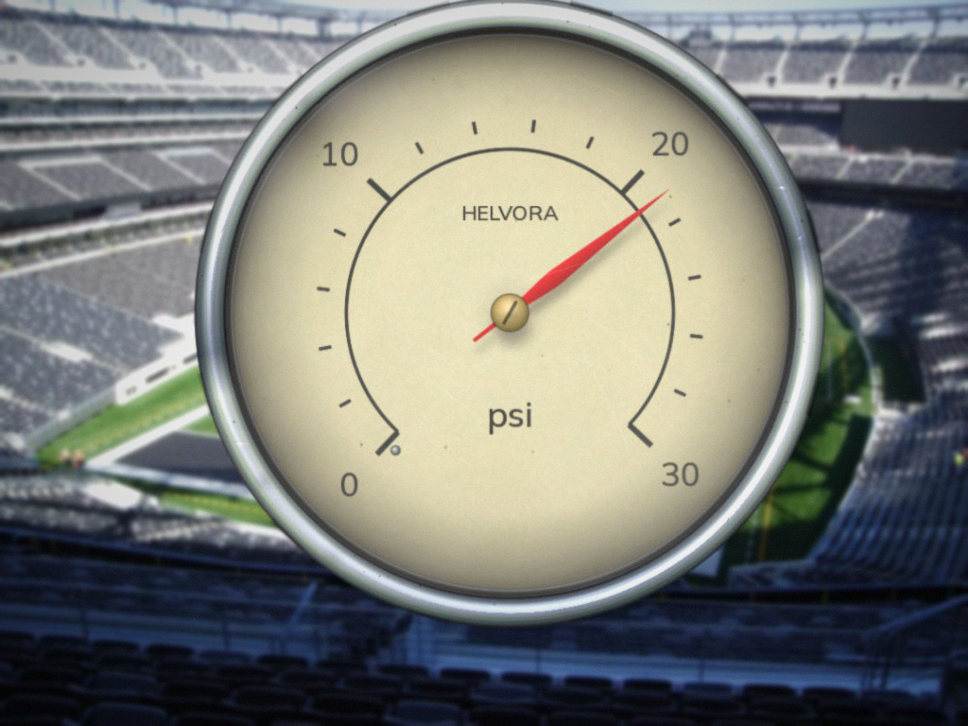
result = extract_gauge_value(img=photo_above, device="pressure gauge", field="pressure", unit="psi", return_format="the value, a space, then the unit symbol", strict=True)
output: 21 psi
